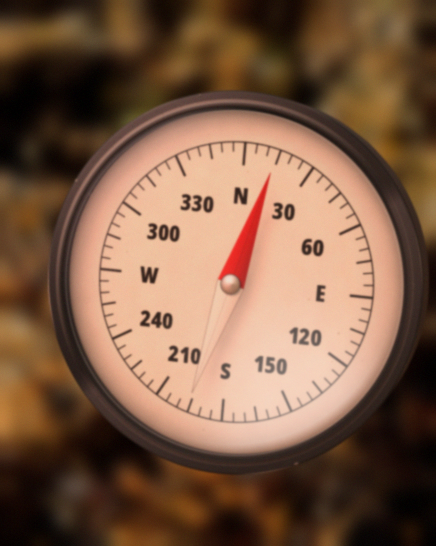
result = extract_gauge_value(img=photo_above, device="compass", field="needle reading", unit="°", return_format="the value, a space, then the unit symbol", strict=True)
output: 15 °
